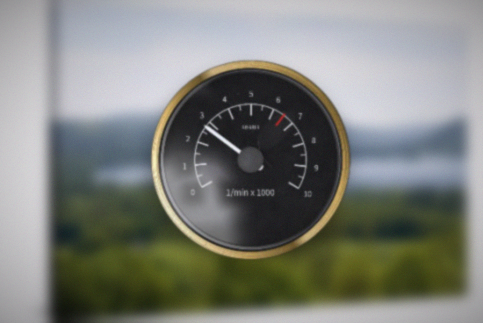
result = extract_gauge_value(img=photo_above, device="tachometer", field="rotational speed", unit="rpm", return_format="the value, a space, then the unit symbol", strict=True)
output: 2750 rpm
